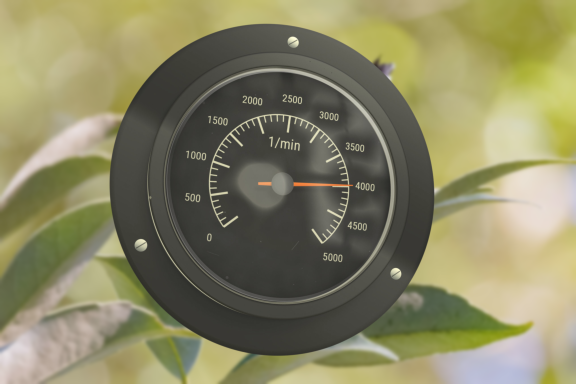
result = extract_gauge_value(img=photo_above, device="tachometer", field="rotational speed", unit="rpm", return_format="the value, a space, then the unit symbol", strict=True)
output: 4000 rpm
